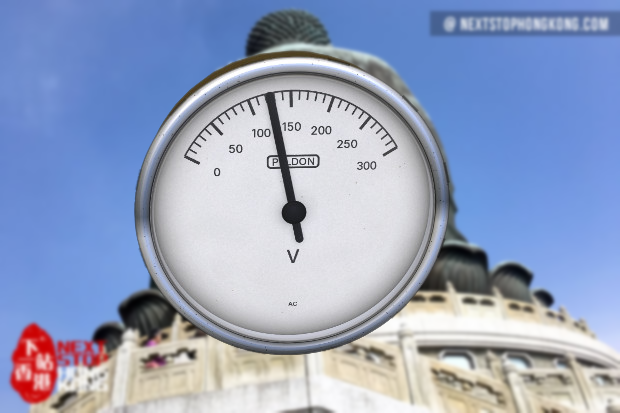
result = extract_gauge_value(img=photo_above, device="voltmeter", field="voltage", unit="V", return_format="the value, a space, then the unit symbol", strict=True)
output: 125 V
